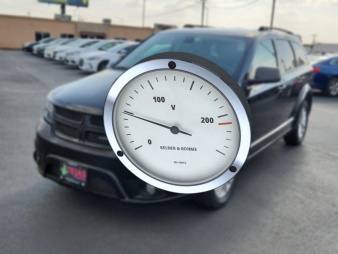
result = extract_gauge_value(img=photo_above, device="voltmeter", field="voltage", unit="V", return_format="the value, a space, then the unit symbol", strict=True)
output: 50 V
